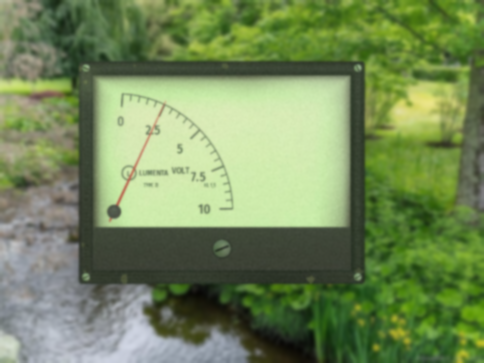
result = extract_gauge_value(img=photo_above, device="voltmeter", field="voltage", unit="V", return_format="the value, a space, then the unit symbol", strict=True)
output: 2.5 V
